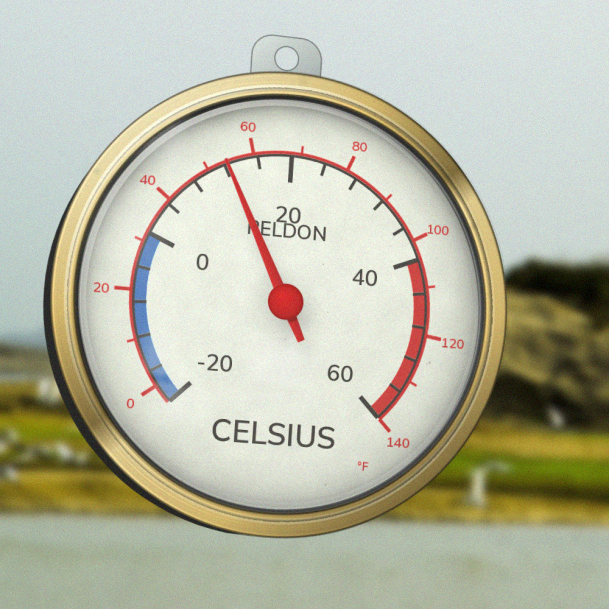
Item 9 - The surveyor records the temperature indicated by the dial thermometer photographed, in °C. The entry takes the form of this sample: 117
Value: 12
